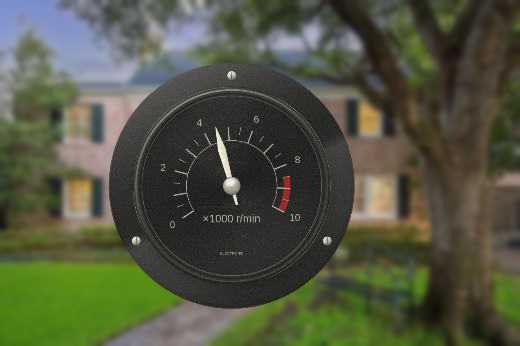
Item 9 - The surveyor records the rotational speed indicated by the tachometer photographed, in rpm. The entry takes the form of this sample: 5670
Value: 4500
